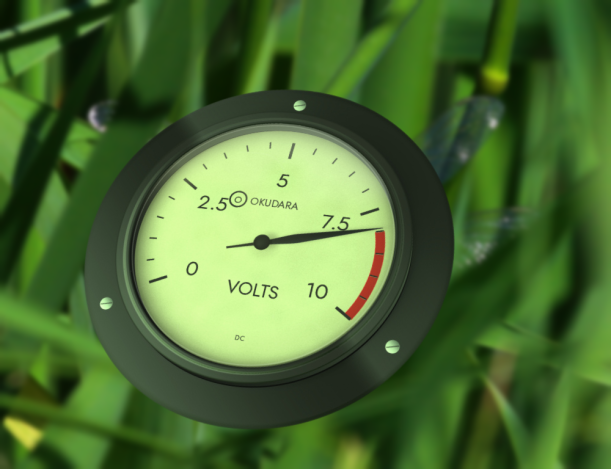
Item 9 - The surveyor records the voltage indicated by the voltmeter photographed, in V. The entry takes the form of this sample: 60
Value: 8
